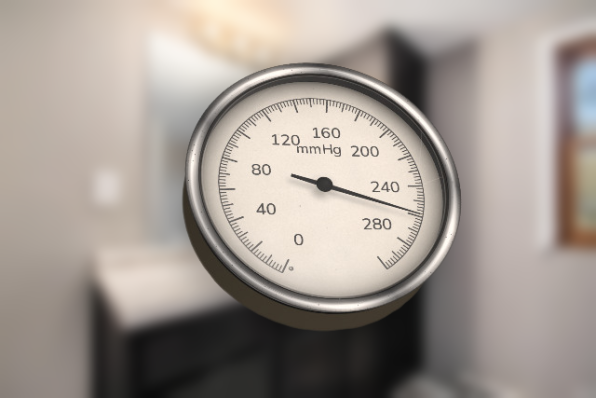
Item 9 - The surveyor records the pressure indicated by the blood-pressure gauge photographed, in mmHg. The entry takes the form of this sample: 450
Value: 260
